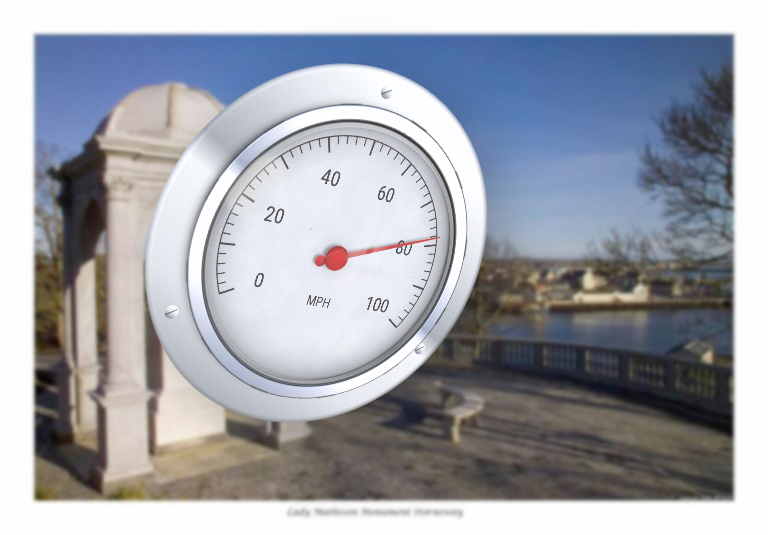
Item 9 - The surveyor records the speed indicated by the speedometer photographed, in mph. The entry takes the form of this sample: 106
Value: 78
